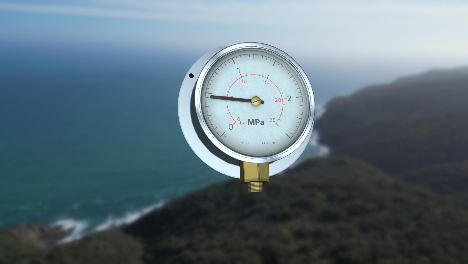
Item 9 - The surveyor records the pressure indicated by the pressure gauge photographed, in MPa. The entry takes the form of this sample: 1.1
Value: 0.45
